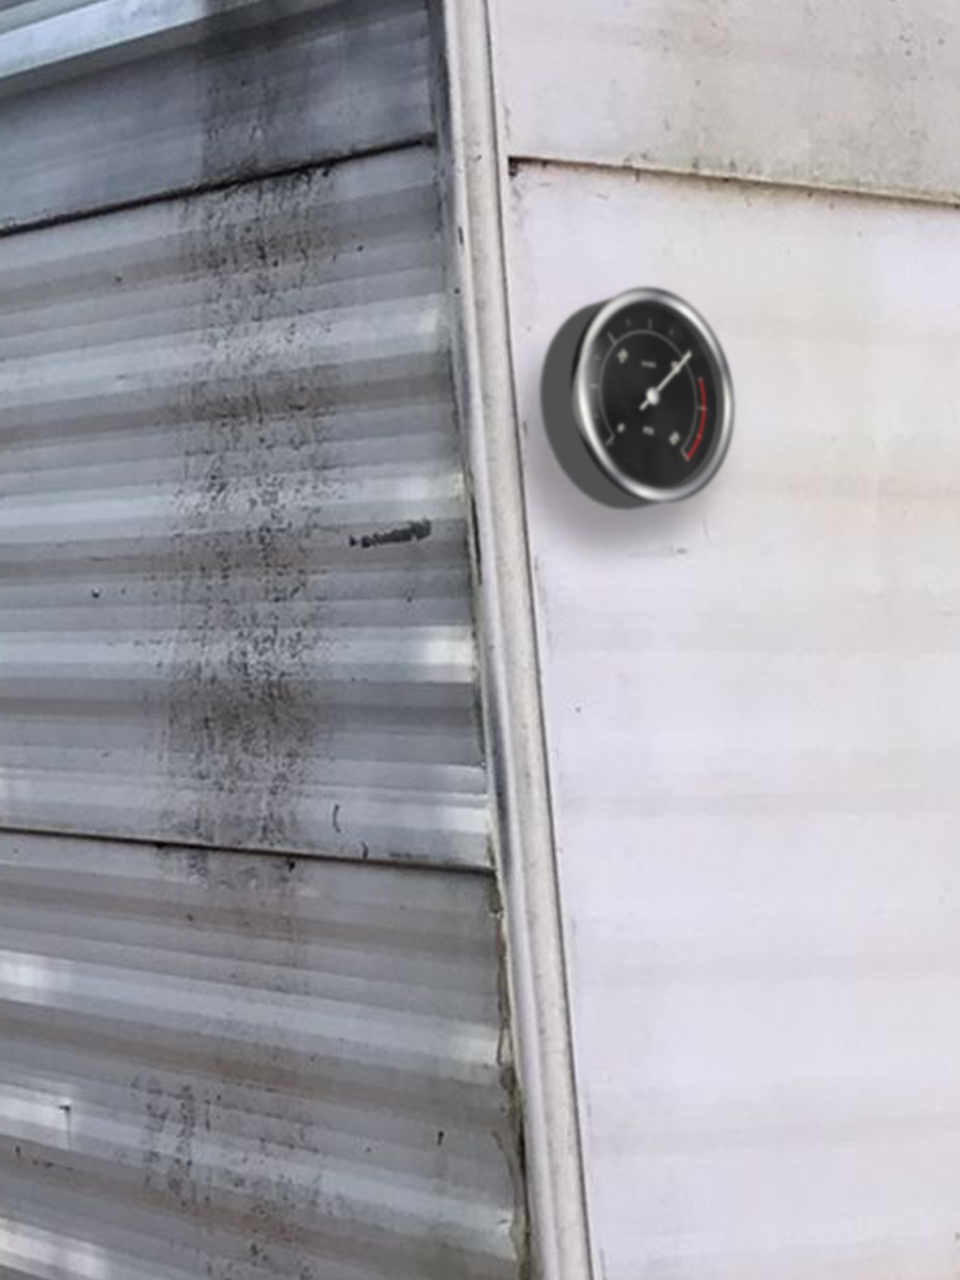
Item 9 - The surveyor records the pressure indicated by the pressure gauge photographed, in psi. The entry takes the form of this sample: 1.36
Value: 40
